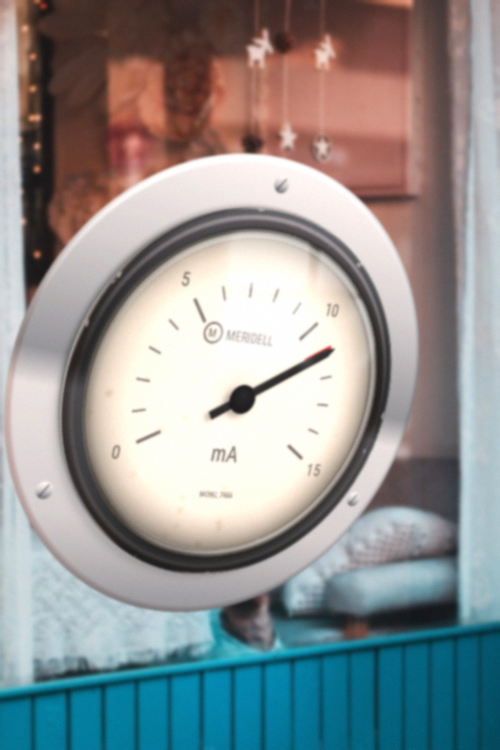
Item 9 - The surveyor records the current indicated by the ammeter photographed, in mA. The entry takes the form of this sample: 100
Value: 11
